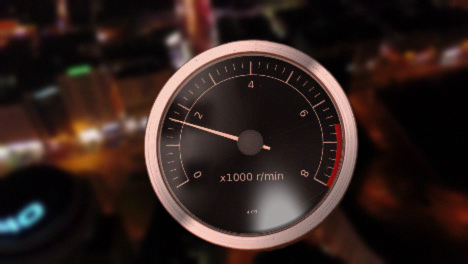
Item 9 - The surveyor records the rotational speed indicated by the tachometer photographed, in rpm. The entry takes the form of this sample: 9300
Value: 1600
